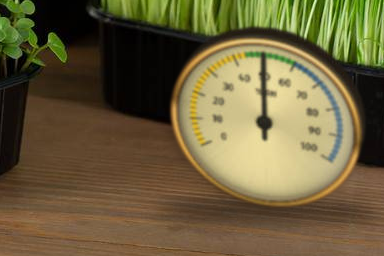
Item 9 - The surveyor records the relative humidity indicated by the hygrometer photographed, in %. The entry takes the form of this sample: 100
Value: 50
